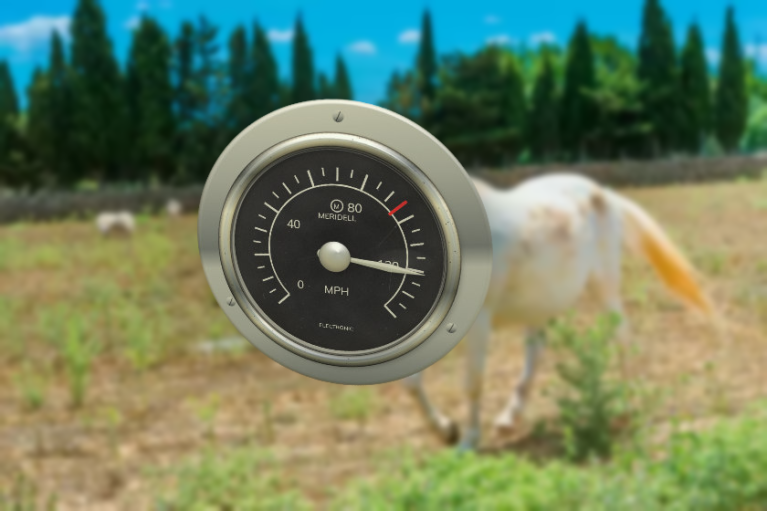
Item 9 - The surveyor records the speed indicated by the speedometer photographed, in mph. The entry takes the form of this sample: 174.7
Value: 120
